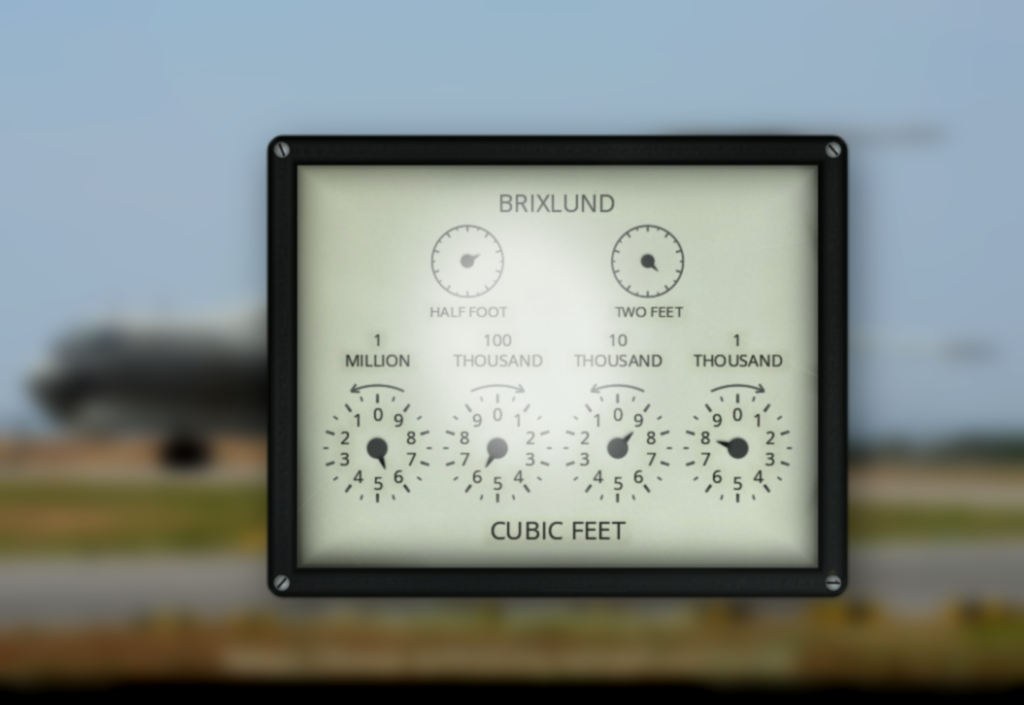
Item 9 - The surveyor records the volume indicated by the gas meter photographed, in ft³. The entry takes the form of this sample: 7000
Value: 558800
